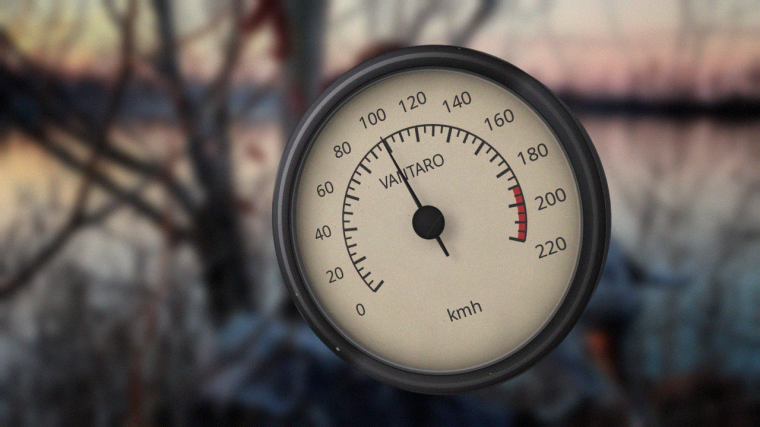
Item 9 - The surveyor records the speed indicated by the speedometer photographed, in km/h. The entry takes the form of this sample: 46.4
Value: 100
